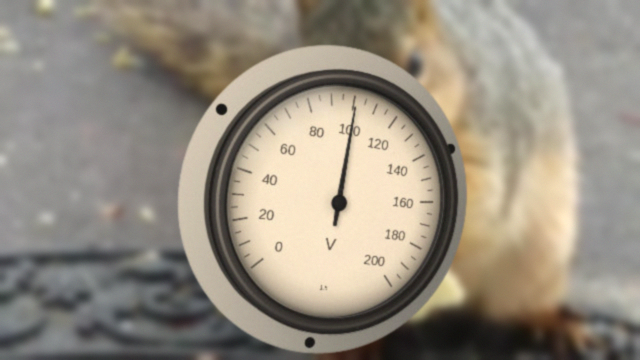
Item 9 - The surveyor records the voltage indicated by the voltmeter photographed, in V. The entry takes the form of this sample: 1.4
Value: 100
